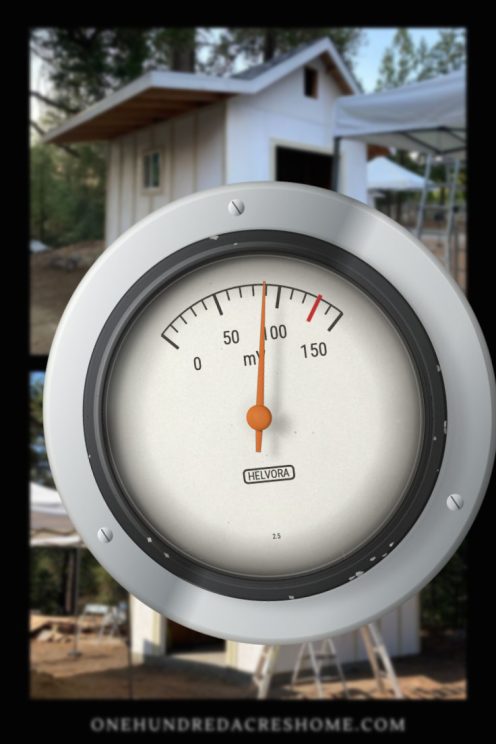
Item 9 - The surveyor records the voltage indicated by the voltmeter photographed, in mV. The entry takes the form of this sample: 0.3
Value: 90
